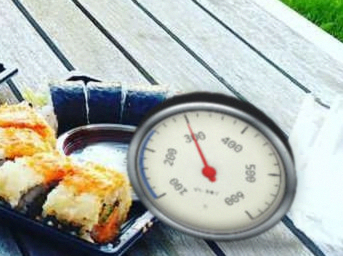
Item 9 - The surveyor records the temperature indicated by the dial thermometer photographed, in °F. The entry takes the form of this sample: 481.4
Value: 300
